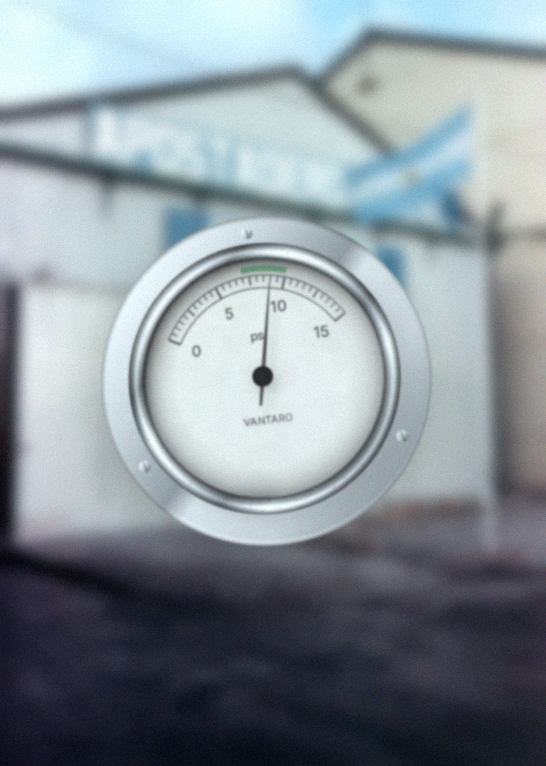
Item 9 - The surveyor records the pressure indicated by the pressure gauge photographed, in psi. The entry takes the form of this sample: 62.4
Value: 9
